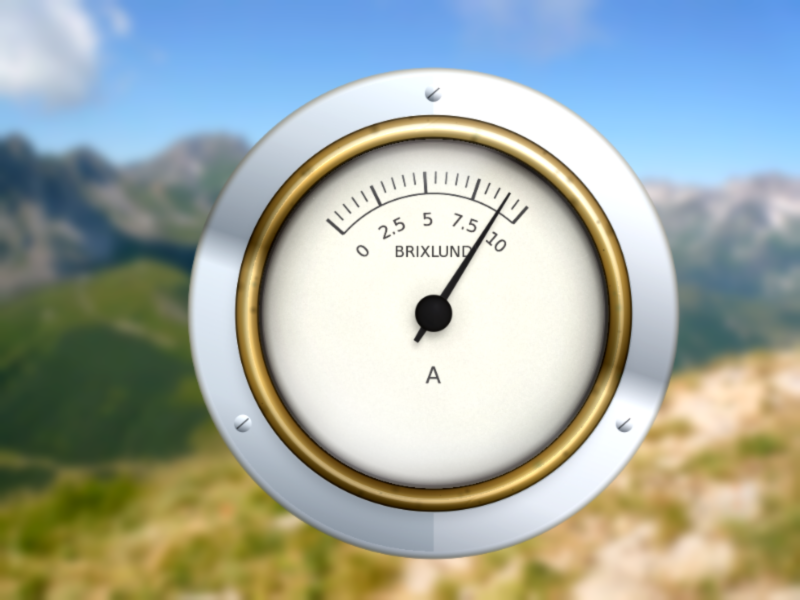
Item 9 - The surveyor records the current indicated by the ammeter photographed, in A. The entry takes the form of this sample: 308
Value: 9
